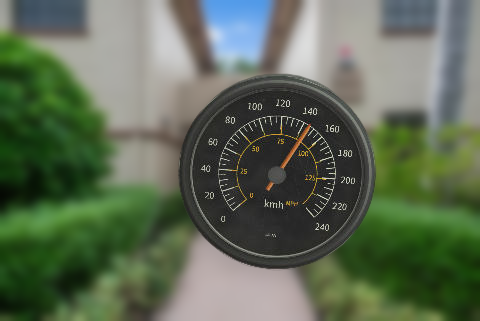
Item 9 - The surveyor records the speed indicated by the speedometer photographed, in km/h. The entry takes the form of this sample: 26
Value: 145
